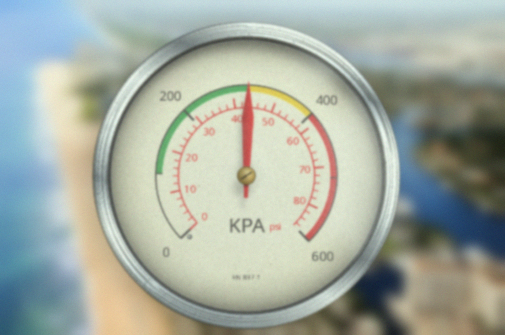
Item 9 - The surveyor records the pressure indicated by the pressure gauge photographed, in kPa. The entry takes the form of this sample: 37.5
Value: 300
